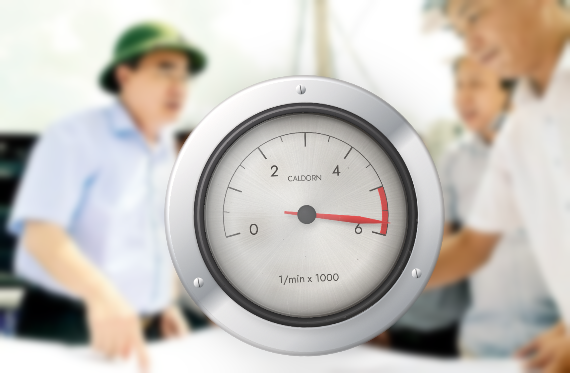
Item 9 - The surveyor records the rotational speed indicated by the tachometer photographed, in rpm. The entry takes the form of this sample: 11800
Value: 5750
